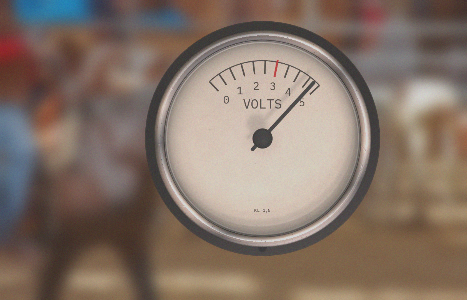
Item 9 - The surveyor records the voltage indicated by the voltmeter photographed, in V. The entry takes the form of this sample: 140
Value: 4.75
